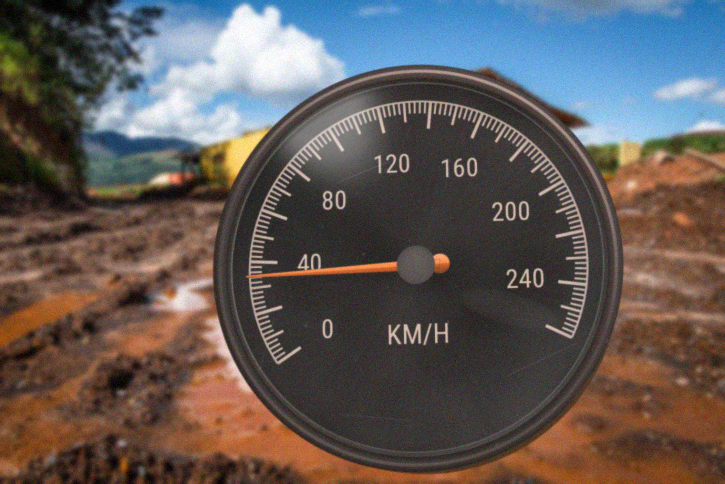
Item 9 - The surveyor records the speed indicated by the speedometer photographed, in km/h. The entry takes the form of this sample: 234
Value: 34
